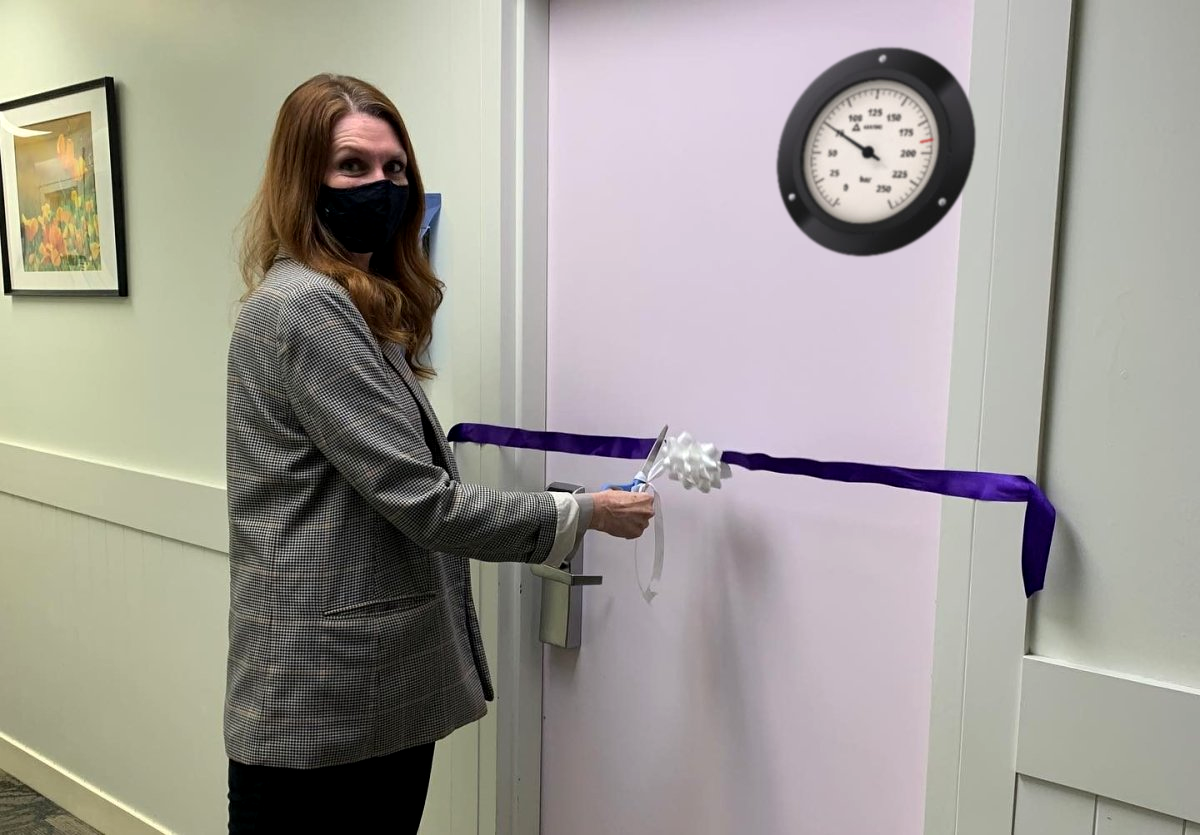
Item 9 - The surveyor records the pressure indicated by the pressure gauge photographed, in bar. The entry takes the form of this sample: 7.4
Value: 75
